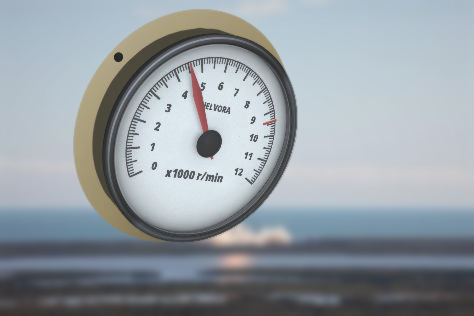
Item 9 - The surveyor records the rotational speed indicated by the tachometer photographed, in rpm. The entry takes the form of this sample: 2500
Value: 4500
